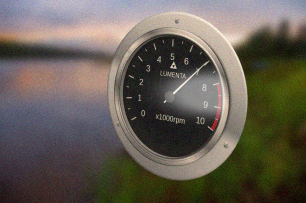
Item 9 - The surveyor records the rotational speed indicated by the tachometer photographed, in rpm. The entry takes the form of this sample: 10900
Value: 7000
